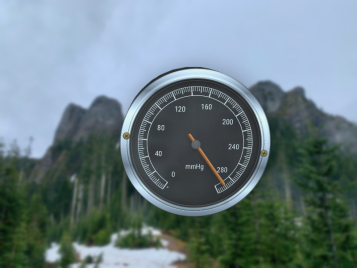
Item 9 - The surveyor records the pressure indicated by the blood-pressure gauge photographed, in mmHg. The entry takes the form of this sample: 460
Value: 290
